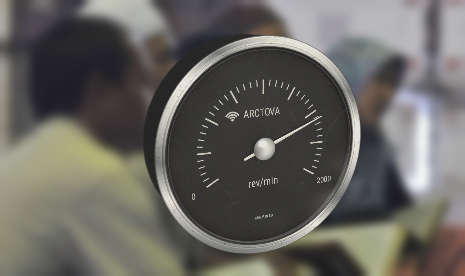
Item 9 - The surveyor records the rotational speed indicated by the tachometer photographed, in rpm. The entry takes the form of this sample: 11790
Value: 1550
